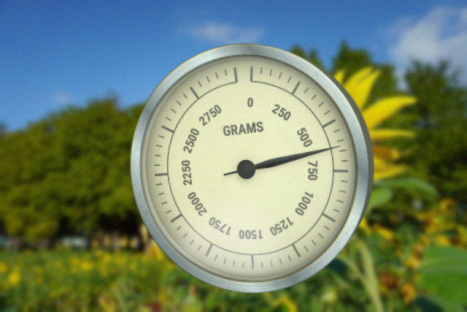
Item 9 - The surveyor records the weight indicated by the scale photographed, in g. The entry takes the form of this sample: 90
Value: 625
